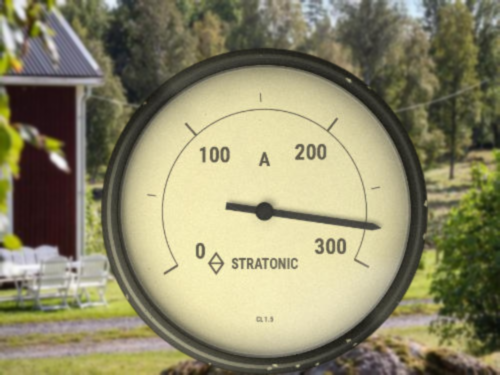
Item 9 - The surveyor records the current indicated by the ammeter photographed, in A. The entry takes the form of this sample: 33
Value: 275
